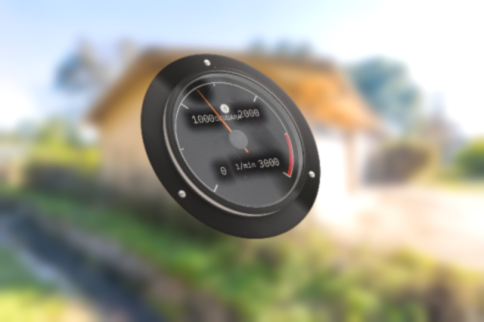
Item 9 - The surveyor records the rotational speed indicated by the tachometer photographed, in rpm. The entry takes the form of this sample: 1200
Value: 1250
